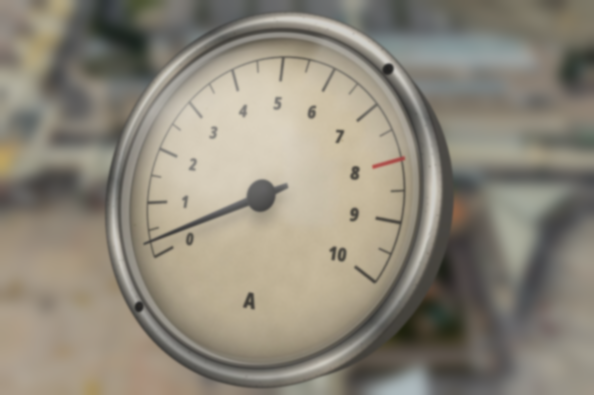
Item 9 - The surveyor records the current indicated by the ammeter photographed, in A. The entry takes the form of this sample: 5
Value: 0.25
